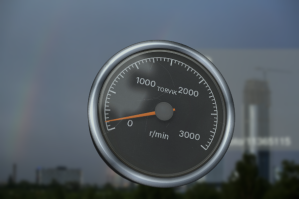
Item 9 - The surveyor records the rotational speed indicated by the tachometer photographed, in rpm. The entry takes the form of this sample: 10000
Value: 100
